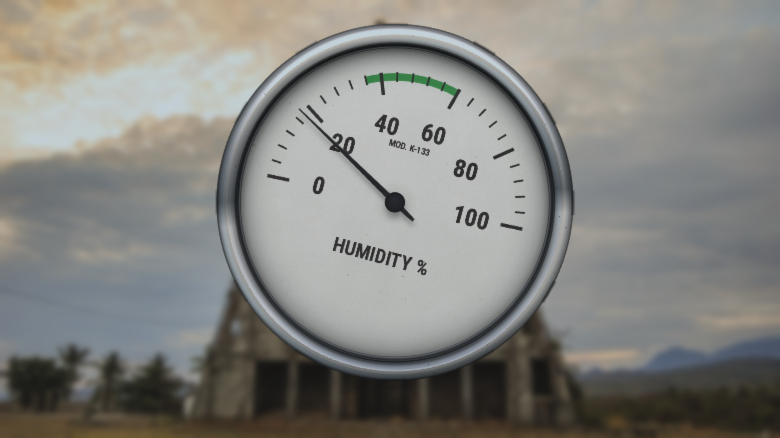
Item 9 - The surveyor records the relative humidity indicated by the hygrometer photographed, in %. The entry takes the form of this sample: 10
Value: 18
